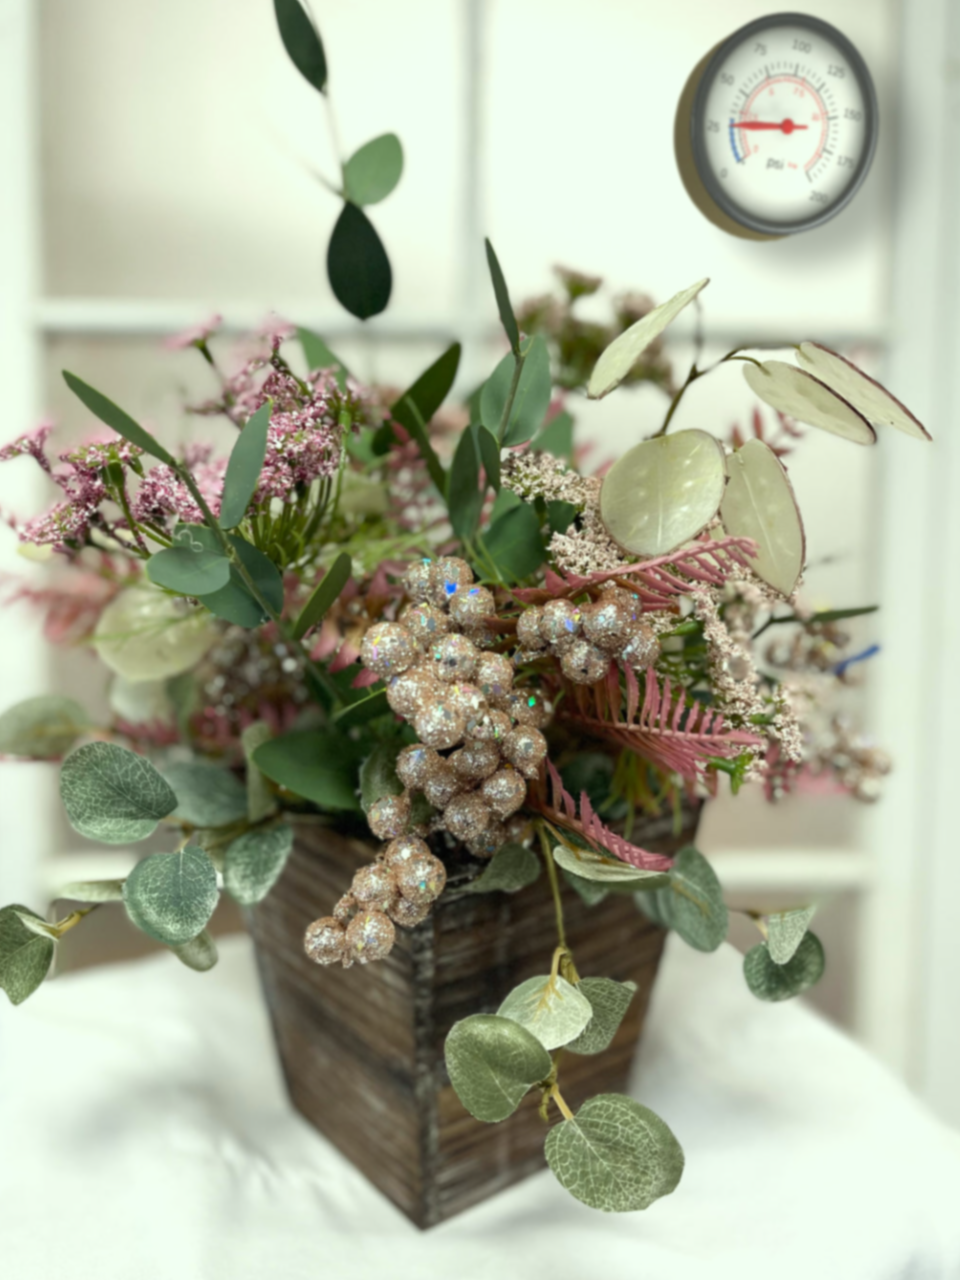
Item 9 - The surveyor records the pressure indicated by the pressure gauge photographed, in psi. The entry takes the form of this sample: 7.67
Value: 25
